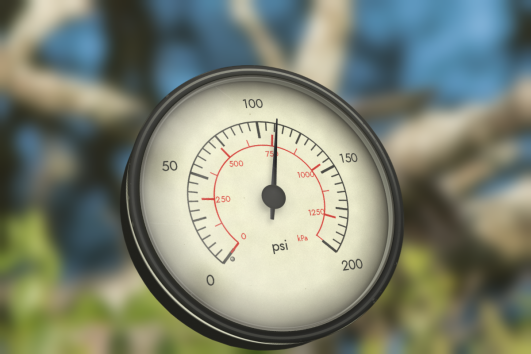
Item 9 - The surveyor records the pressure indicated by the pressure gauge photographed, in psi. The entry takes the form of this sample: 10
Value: 110
